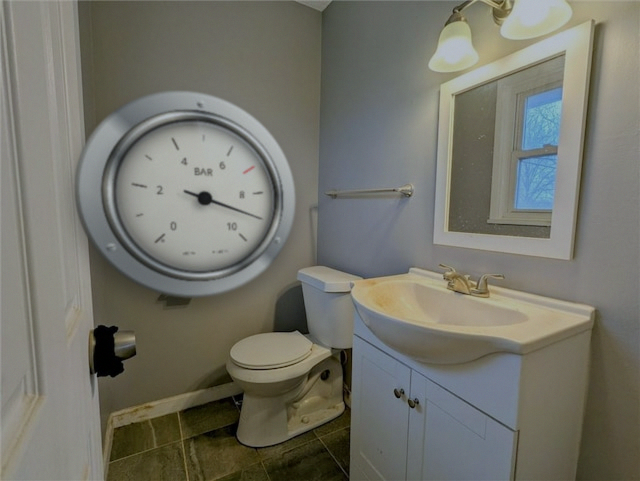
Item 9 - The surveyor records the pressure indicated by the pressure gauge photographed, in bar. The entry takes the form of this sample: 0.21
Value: 9
